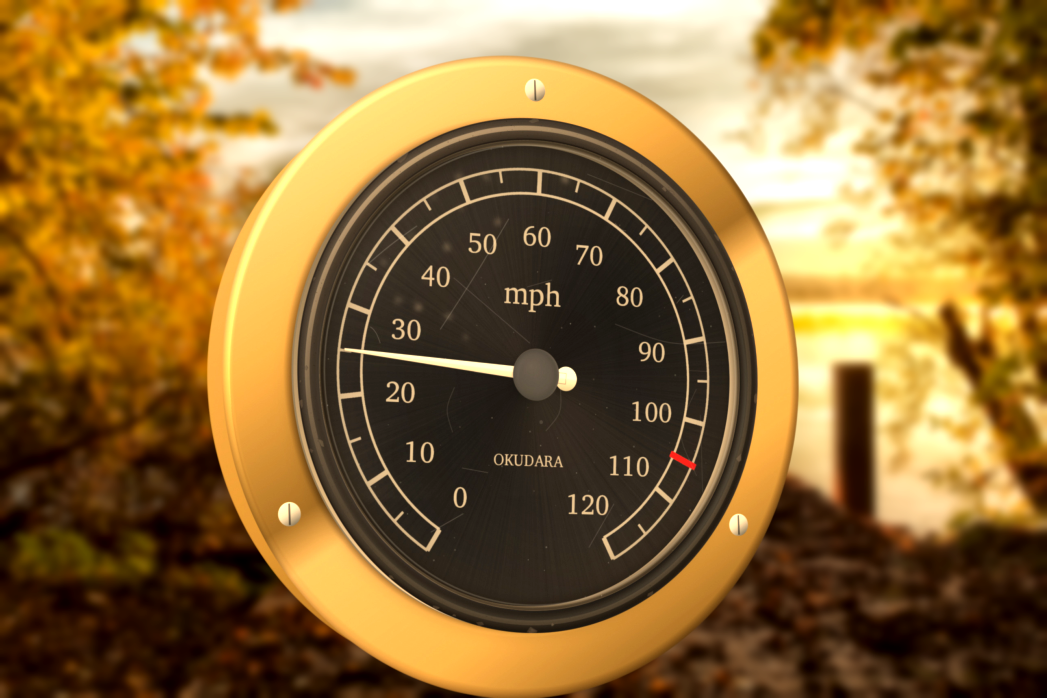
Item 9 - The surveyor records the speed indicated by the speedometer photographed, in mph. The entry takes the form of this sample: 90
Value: 25
